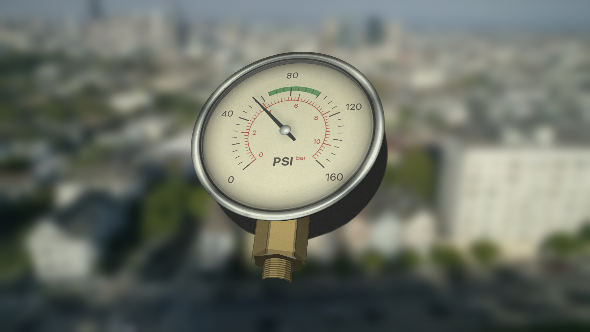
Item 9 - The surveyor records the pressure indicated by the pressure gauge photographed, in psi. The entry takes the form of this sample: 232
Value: 55
